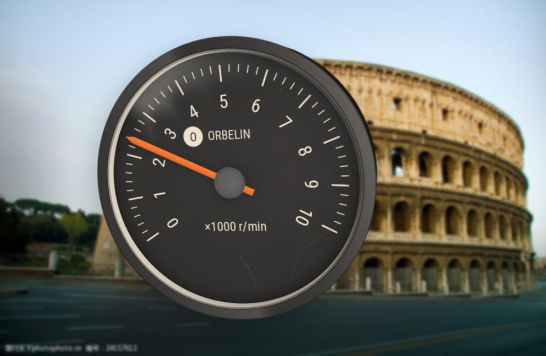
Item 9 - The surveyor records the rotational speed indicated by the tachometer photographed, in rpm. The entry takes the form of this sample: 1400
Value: 2400
